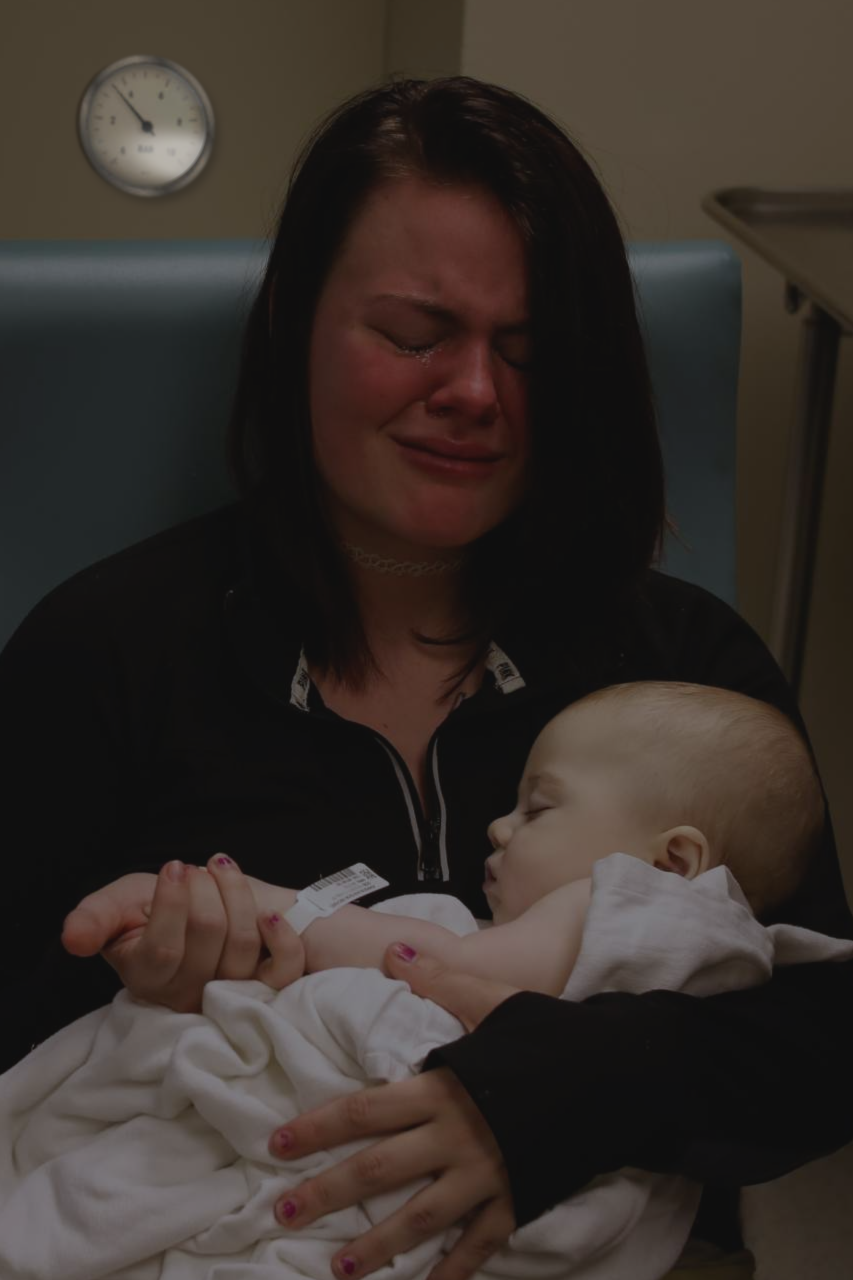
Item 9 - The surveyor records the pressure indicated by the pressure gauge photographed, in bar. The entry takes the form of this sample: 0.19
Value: 3.5
